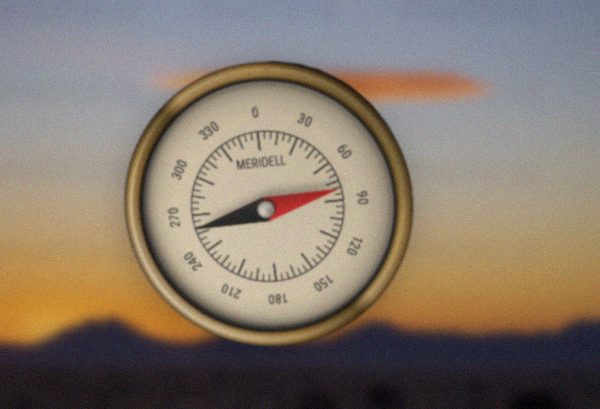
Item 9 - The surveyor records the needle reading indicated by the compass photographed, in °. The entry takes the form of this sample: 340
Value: 80
